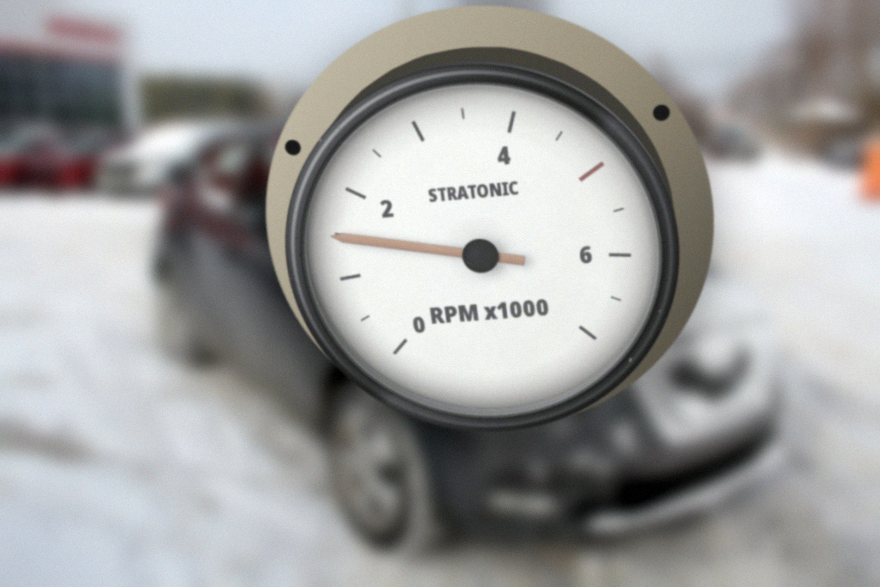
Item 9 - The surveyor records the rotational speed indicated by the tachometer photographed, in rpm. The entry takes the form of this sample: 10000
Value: 1500
